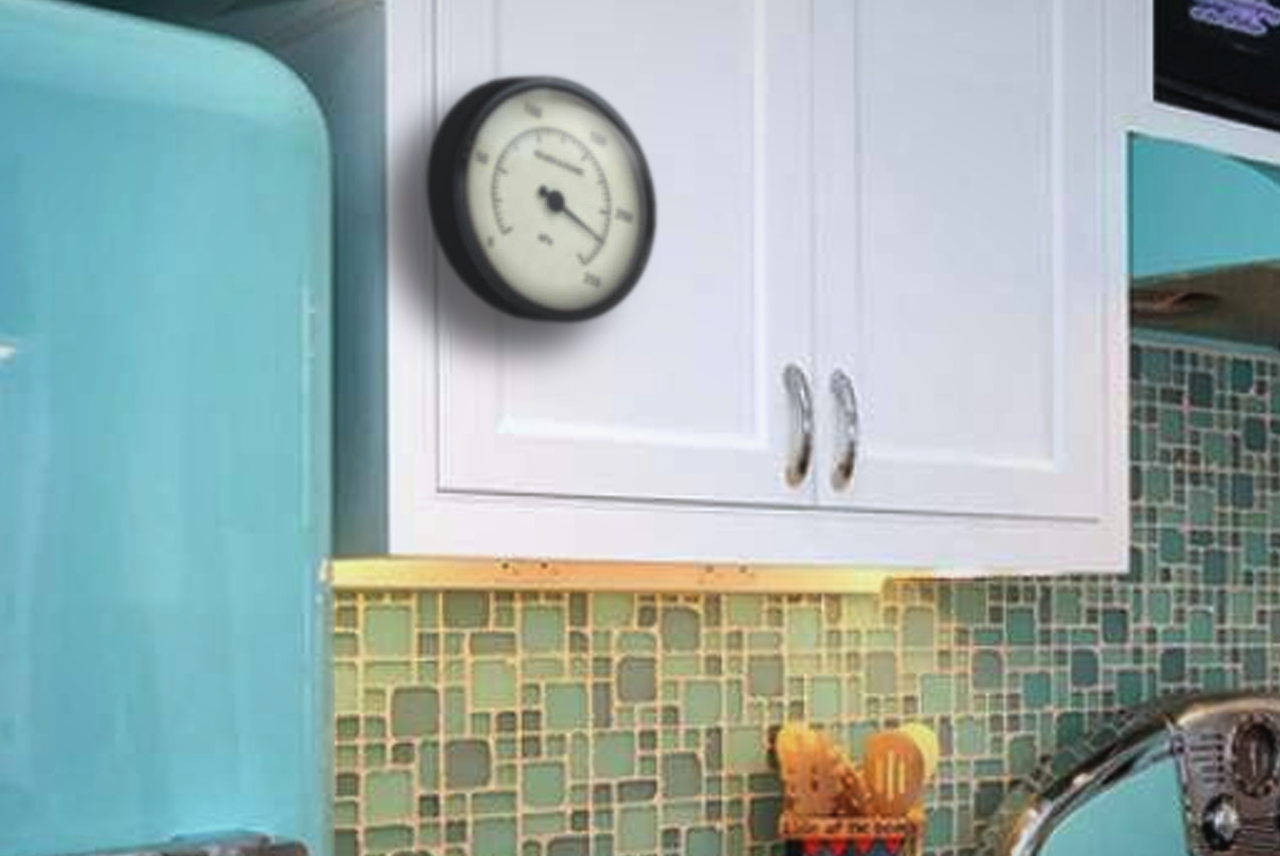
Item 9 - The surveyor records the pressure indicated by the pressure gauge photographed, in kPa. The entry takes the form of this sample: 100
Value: 225
